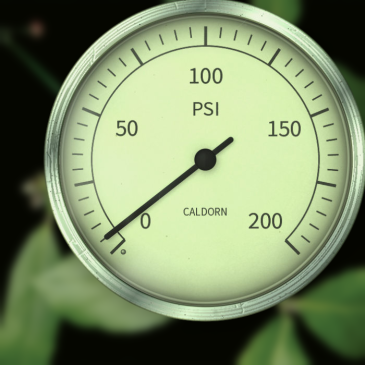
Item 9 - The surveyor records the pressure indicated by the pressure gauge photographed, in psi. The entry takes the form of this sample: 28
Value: 5
